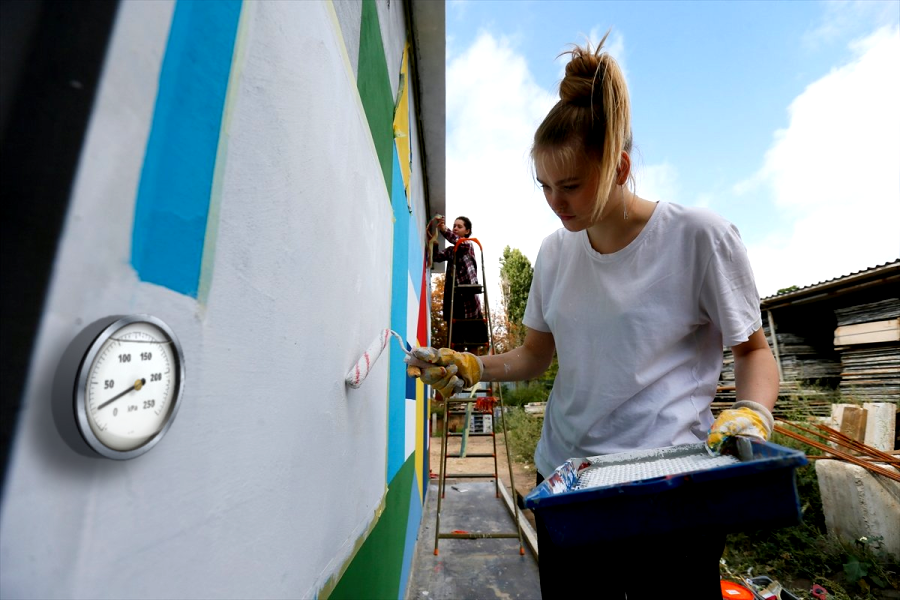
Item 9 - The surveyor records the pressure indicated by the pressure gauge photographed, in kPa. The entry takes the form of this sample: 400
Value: 25
